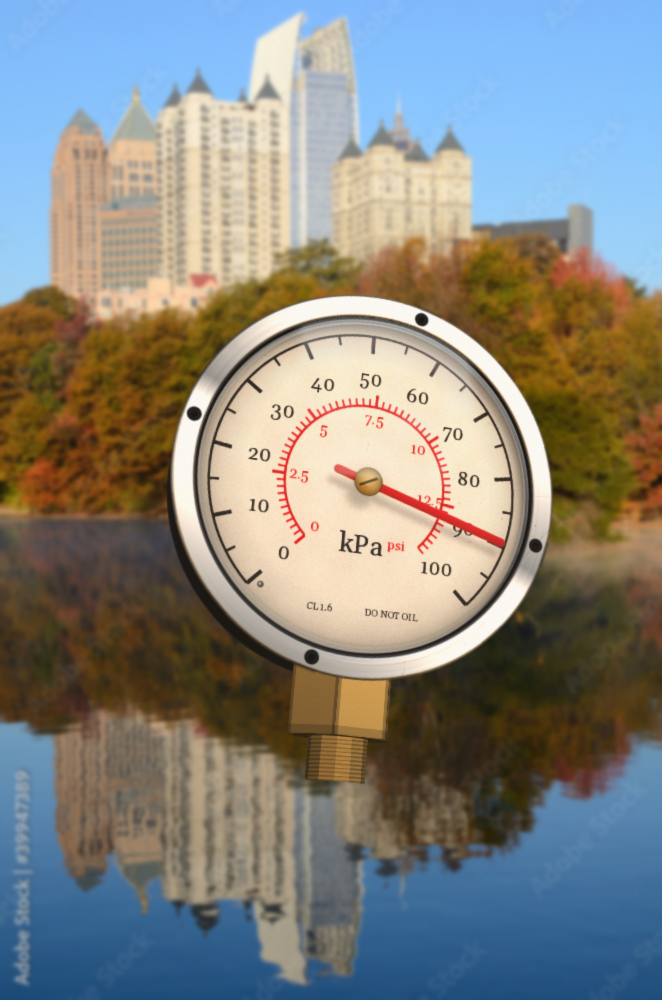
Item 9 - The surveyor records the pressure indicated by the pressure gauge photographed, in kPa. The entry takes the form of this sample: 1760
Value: 90
